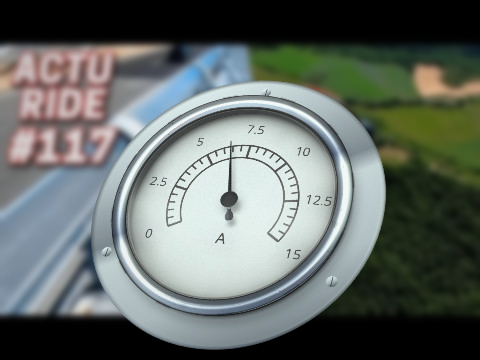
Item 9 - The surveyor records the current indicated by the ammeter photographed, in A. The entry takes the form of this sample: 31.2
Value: 6.5
